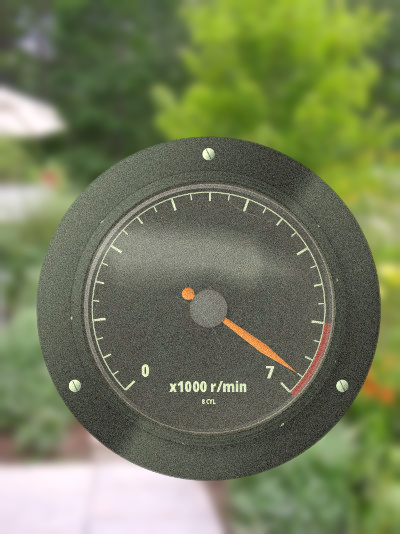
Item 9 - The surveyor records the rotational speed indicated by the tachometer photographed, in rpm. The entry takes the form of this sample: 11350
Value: 6750
